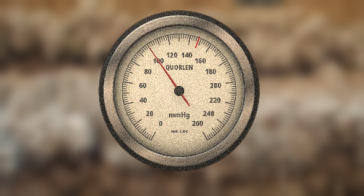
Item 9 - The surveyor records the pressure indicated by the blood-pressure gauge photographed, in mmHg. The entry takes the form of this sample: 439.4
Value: 100
